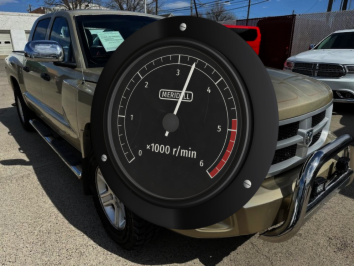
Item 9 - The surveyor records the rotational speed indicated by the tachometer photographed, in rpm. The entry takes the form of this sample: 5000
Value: 3400
